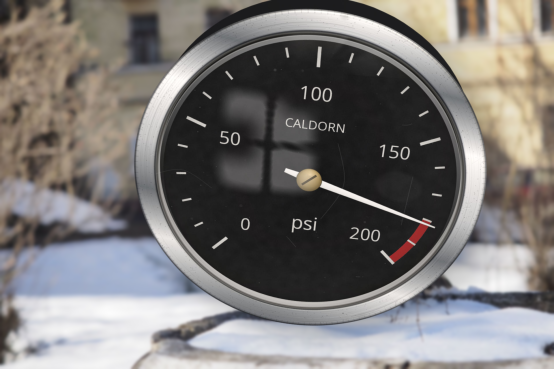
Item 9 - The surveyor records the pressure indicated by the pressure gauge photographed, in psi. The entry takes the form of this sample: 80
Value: 180
